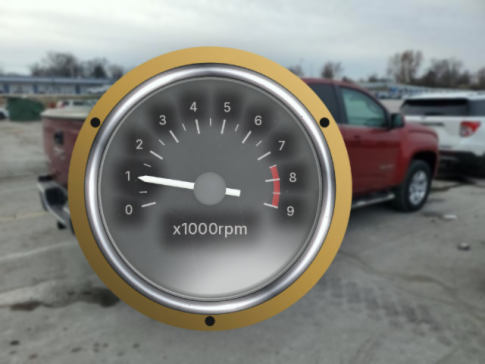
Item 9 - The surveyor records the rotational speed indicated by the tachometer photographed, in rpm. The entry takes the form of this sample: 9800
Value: 1000
